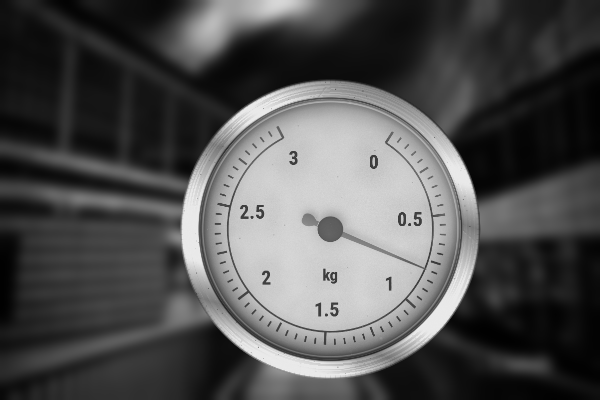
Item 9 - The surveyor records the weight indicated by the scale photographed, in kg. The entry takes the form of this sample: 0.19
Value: 0.8
